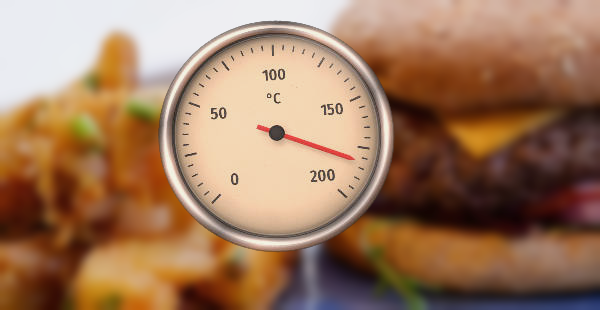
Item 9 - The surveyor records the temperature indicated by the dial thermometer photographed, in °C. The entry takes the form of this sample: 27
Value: 182.5
